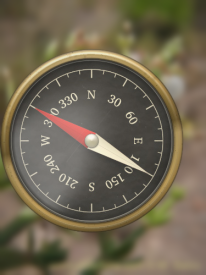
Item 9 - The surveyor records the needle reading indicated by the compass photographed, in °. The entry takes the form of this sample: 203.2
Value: 300
